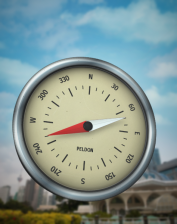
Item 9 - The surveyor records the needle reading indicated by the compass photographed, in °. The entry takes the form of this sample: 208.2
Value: 250
